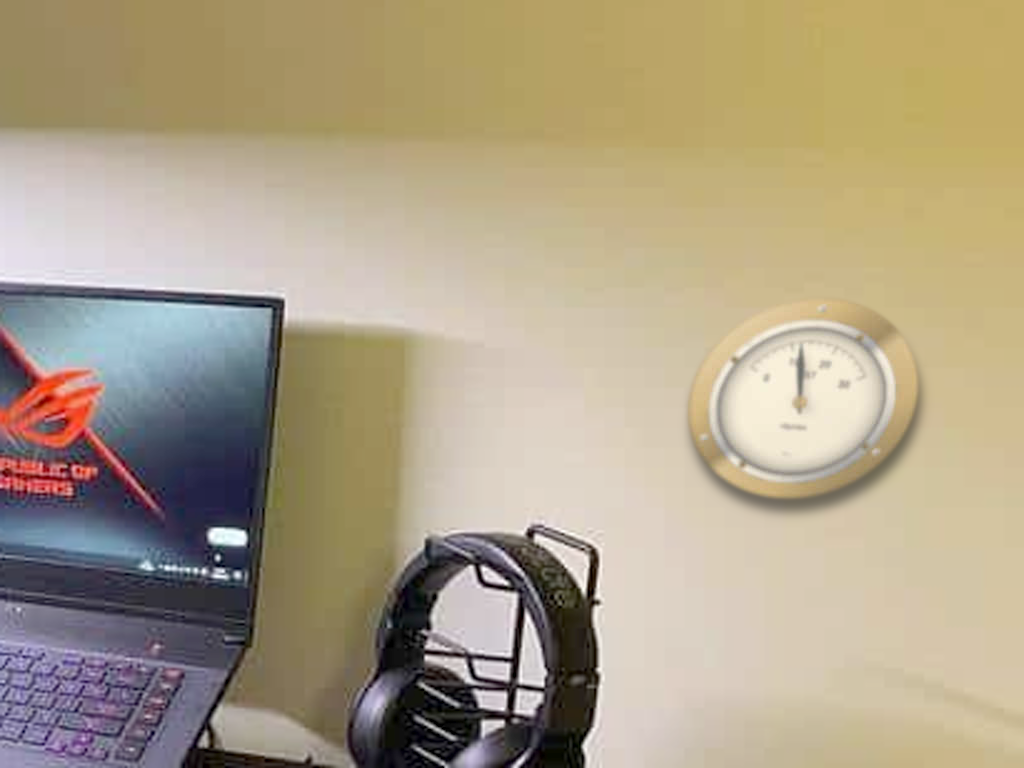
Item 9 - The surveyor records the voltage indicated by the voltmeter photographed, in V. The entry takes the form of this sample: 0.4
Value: 12
